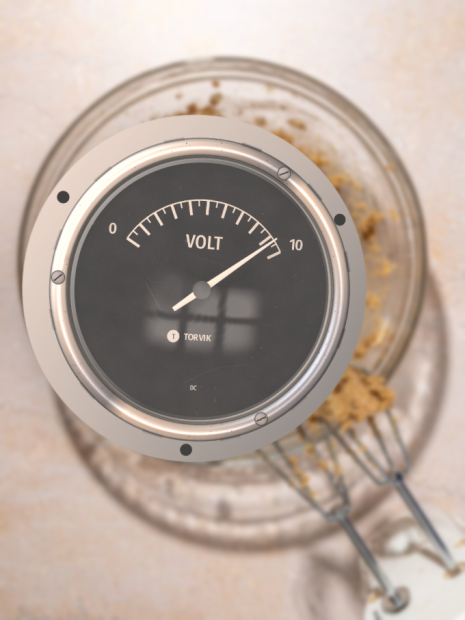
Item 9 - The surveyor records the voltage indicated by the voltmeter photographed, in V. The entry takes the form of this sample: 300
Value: 9.25
